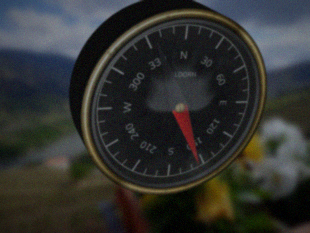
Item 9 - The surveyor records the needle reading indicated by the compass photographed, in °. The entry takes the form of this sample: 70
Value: 155
